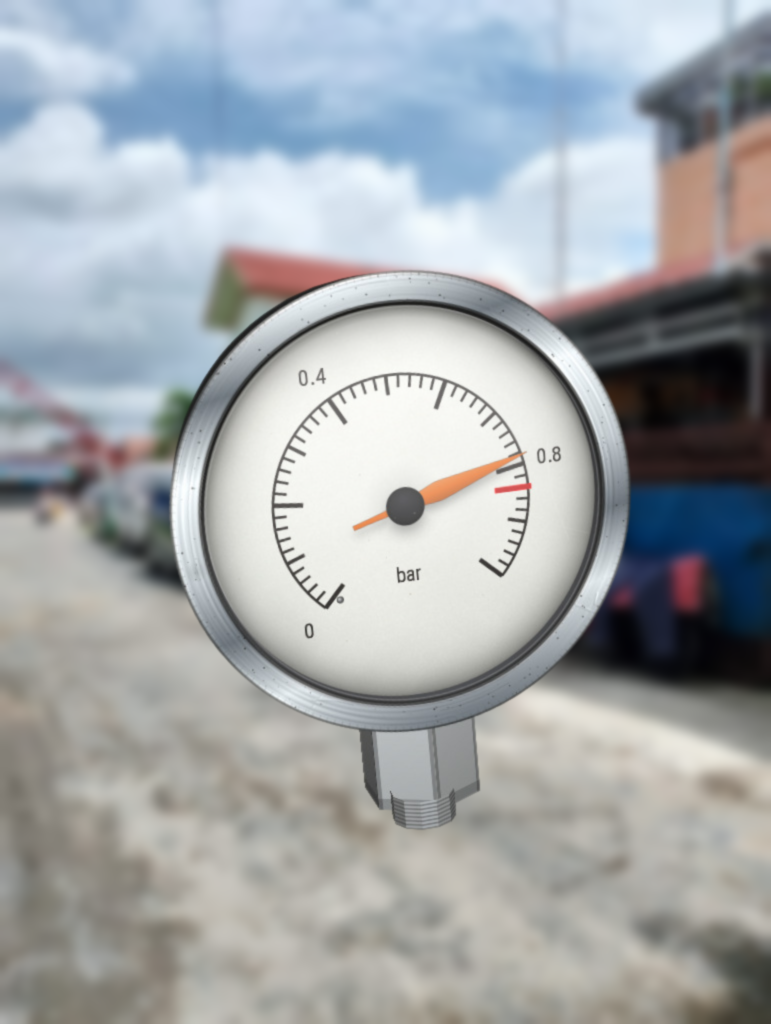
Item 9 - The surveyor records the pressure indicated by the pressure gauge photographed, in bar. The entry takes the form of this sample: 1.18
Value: 0.78
